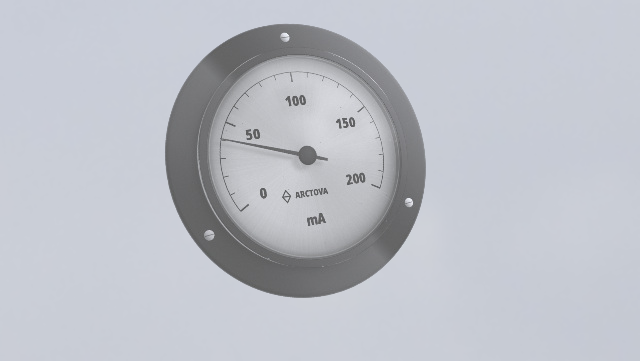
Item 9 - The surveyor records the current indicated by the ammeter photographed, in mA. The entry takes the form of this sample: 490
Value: 40
